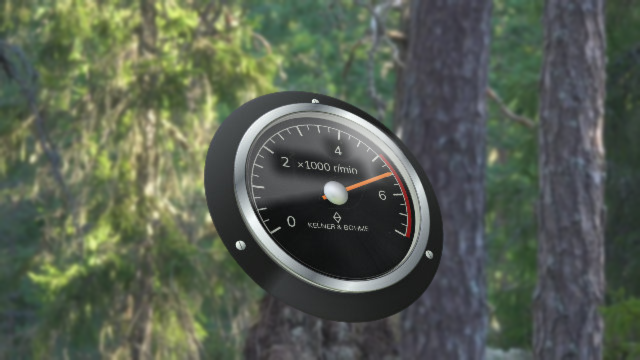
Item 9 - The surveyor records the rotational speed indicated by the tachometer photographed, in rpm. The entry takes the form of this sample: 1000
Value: 5500
